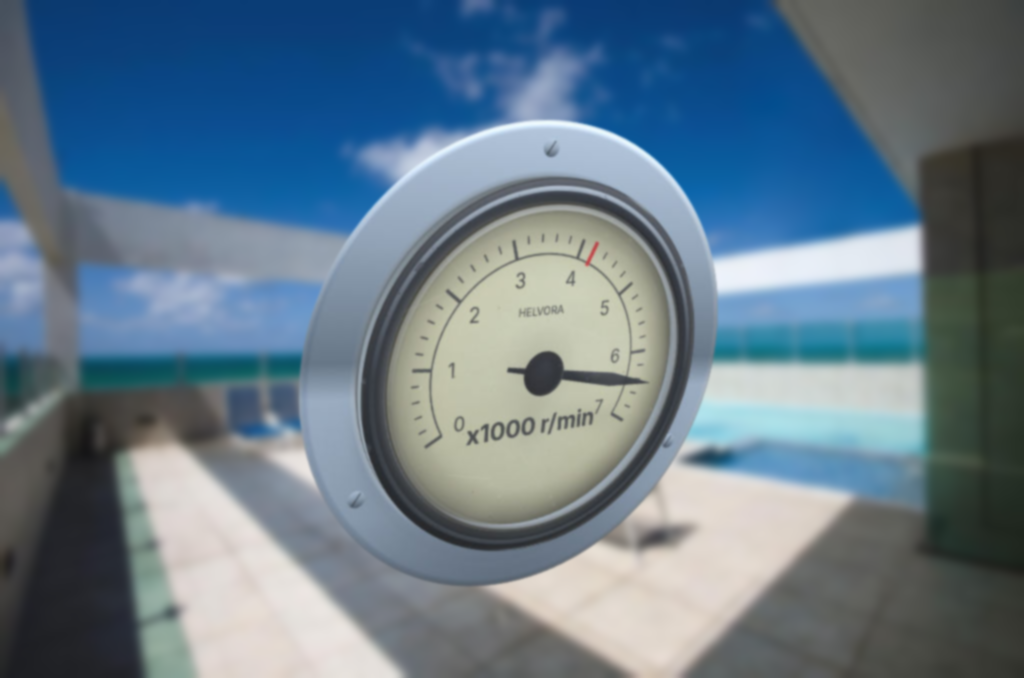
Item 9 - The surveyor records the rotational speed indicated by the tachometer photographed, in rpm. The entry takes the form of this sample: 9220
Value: 6400
